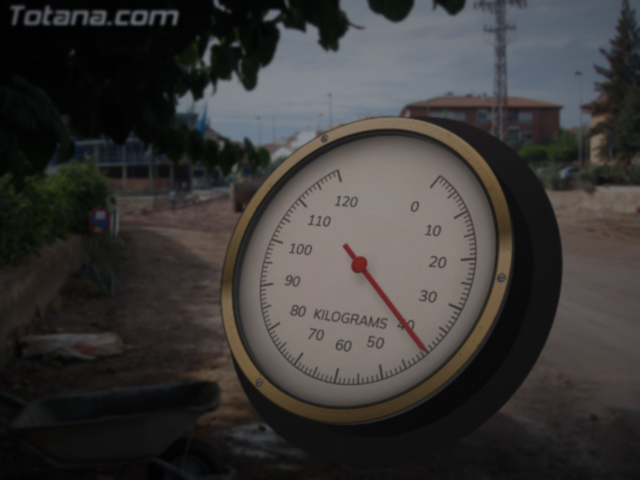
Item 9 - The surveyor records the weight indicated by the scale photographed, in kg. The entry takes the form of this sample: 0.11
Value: 40
